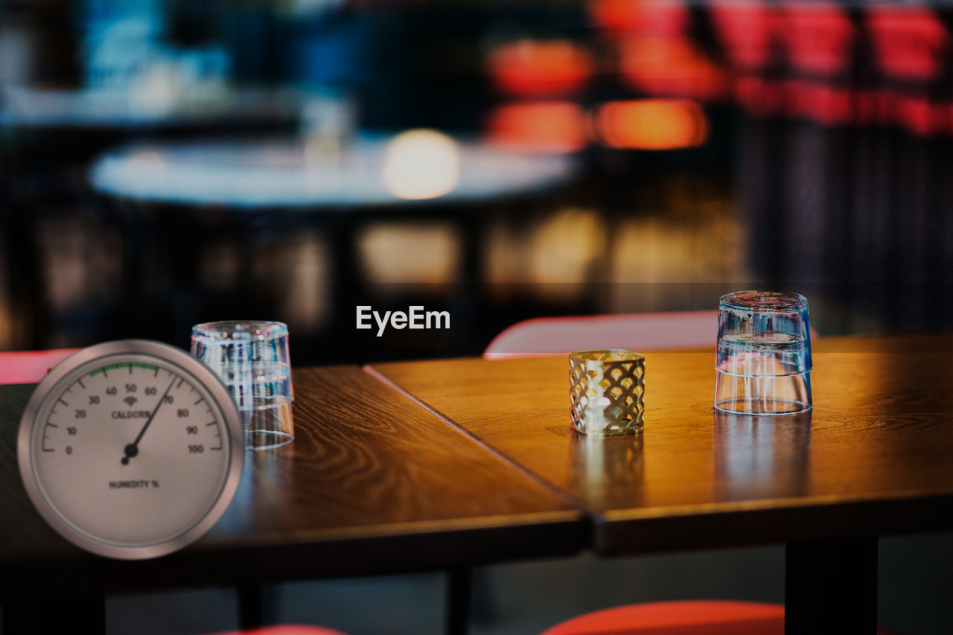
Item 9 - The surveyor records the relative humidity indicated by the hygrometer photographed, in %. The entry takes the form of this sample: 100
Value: 67.5
